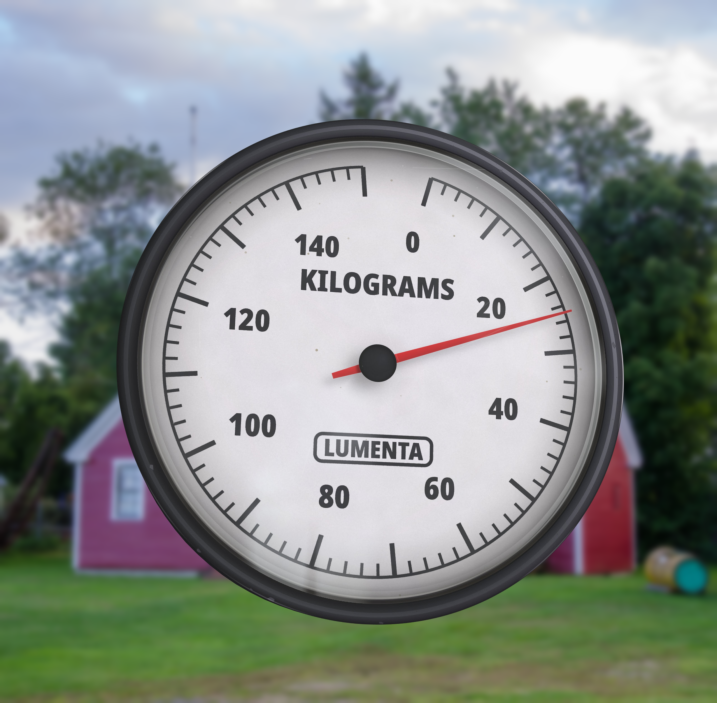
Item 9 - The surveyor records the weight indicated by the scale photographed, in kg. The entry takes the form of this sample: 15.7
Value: 25
